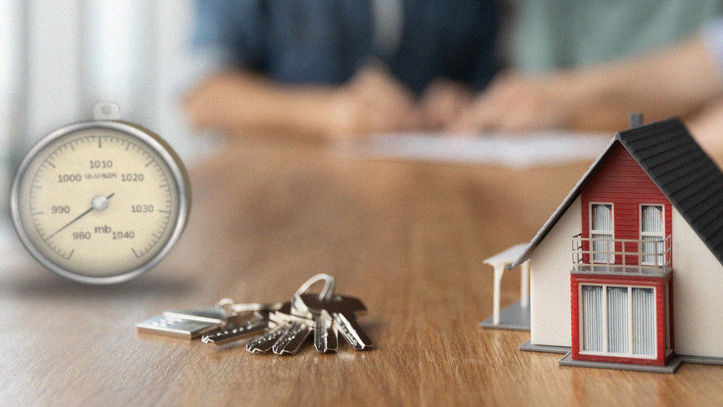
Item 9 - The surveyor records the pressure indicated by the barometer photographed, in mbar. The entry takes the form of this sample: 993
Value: 985
